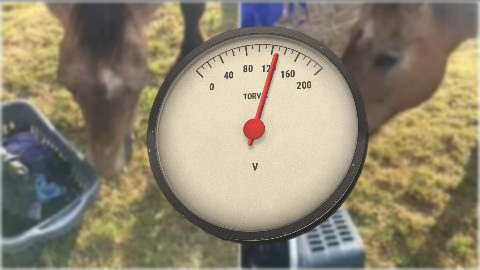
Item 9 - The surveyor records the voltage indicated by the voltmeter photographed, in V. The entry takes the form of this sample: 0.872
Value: 130
